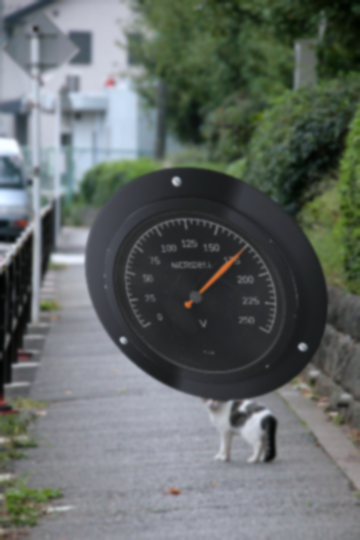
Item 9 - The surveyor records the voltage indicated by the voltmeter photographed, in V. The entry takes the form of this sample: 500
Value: 175
